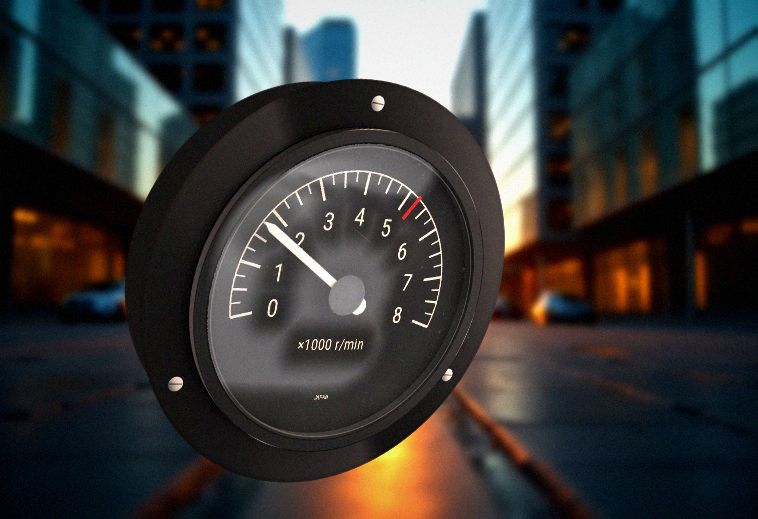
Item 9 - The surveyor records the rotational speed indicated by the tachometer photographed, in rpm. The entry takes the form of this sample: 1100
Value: 1750
